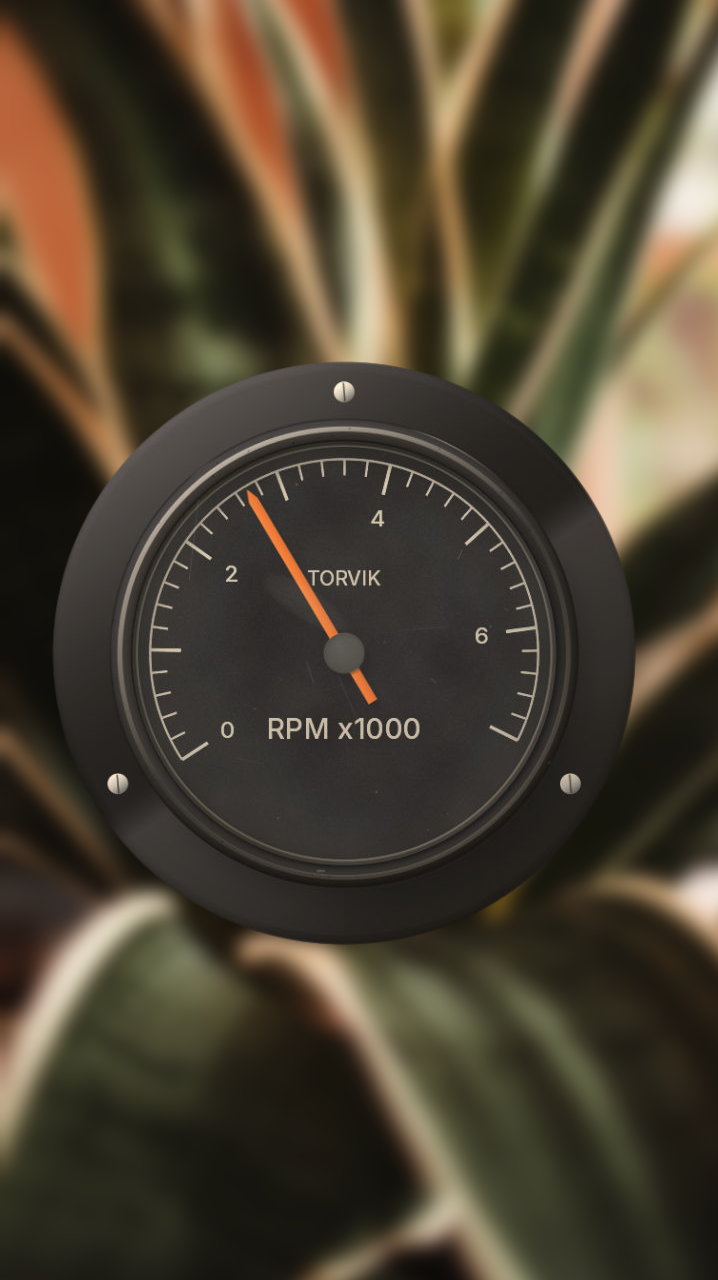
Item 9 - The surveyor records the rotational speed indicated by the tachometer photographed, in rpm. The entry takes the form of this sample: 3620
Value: 2700
